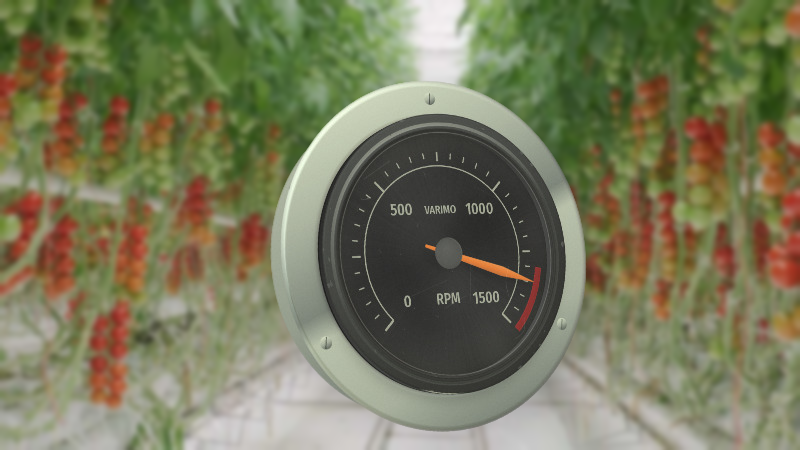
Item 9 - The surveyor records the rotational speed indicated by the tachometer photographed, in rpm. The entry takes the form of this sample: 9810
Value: 1350
